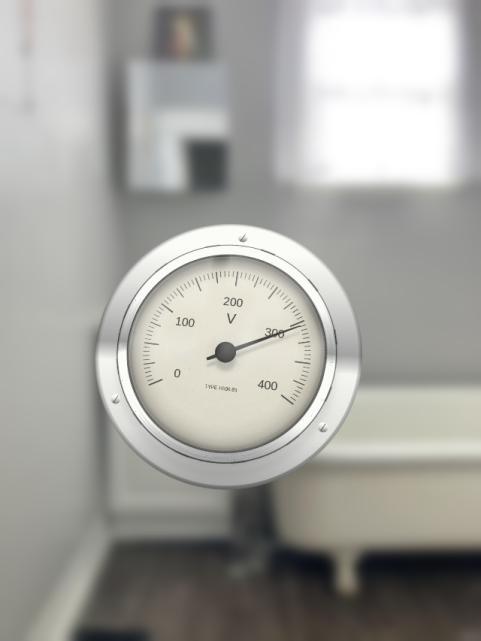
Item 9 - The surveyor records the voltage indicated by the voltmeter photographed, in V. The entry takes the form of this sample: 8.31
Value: 305
